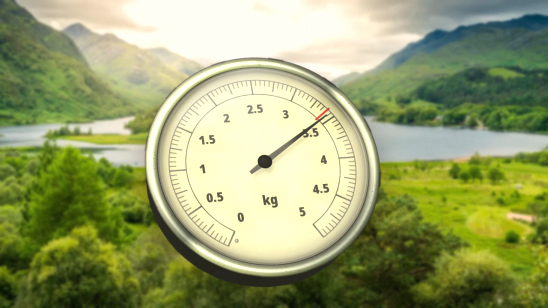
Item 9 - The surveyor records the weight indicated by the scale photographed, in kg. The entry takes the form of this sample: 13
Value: 3.45
